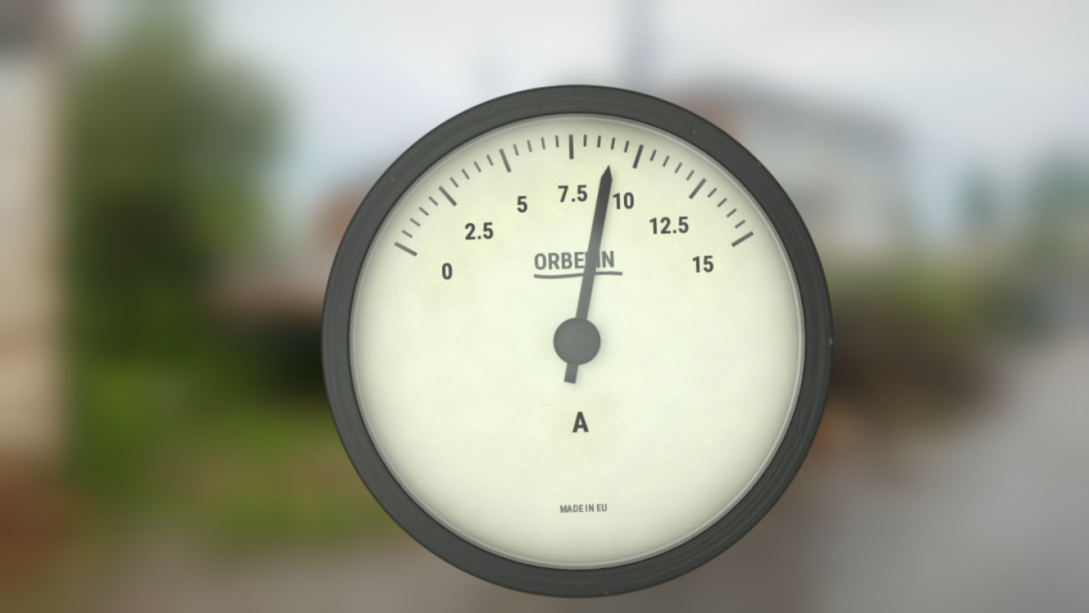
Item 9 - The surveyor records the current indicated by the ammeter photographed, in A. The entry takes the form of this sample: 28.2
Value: 9
